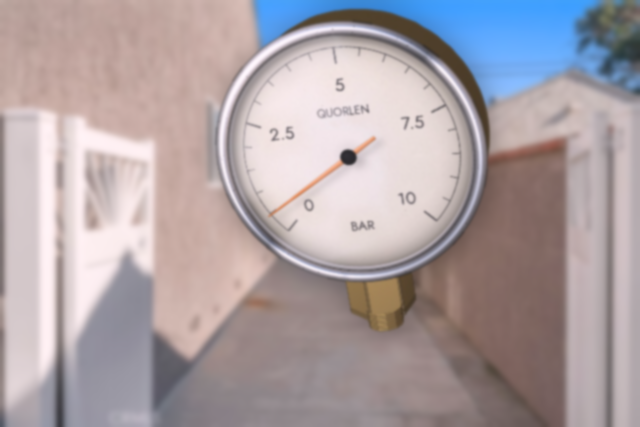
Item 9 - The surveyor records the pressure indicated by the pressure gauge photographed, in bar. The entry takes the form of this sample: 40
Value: 0.5
